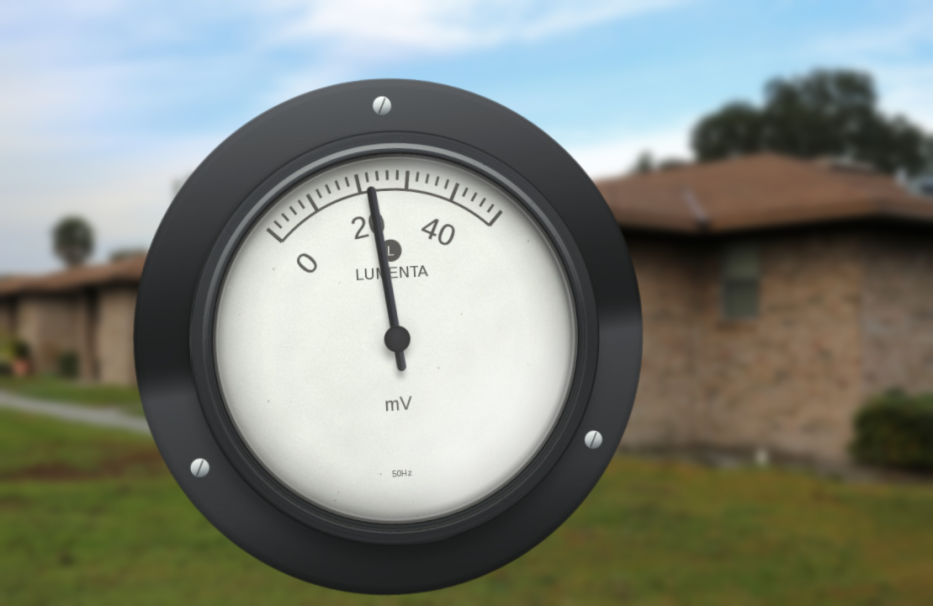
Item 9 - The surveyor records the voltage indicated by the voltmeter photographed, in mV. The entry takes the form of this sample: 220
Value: 22
